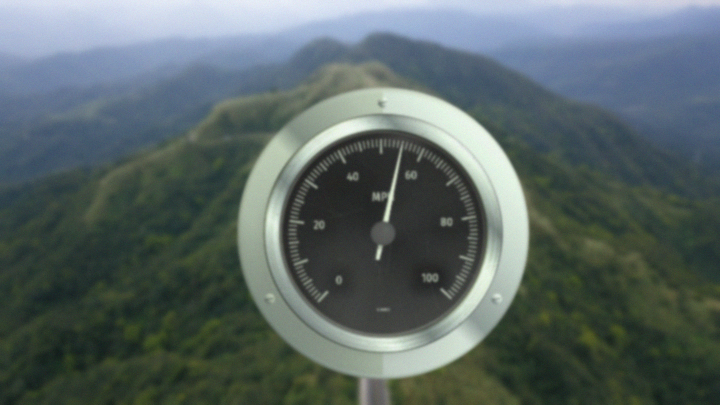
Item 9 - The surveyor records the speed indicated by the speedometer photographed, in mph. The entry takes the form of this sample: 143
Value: 55
